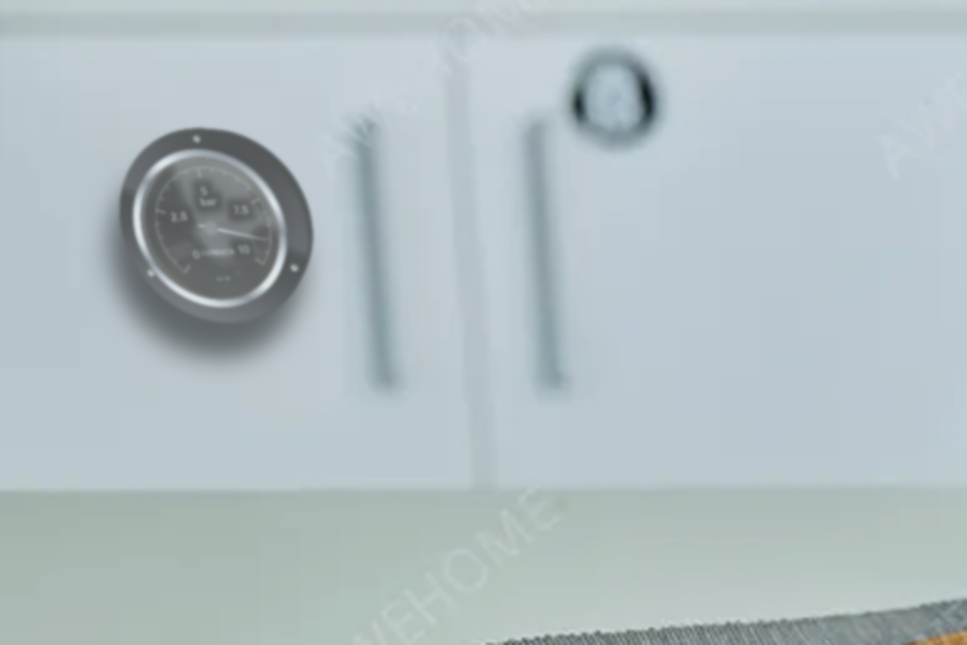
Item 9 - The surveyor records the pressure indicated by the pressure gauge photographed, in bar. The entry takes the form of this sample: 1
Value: 9
